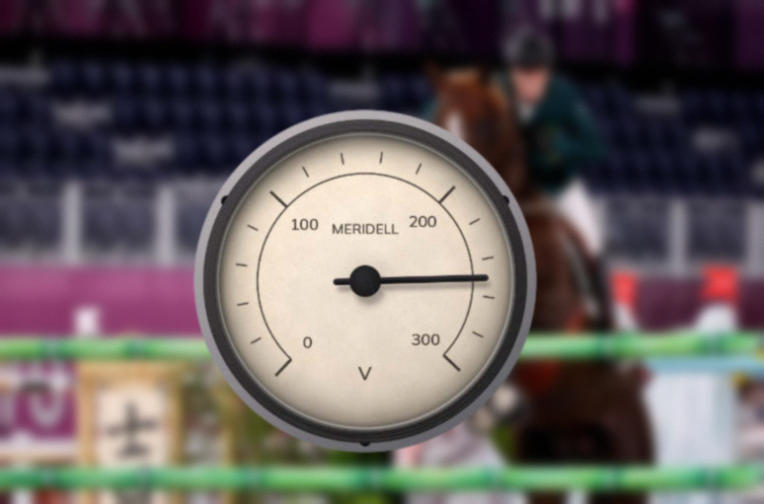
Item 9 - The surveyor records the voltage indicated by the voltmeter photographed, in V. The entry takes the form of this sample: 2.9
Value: 250
